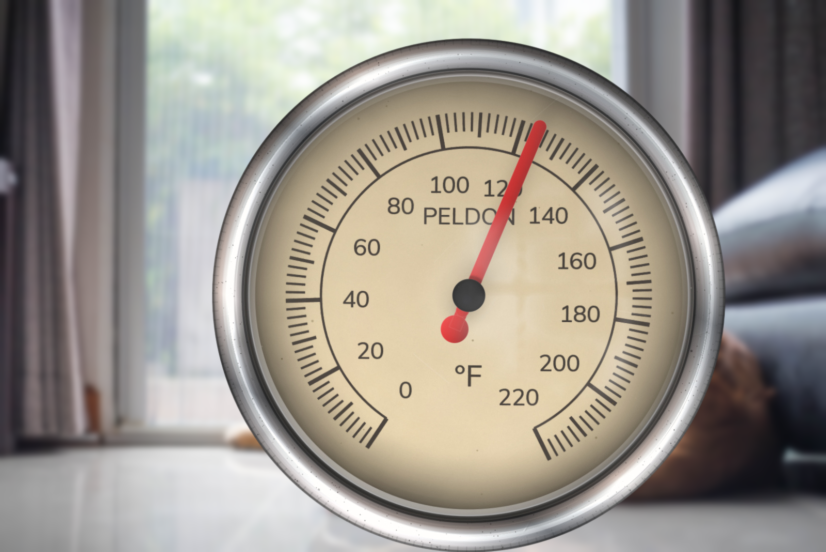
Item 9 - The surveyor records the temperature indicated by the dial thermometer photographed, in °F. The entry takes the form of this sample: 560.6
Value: 124
